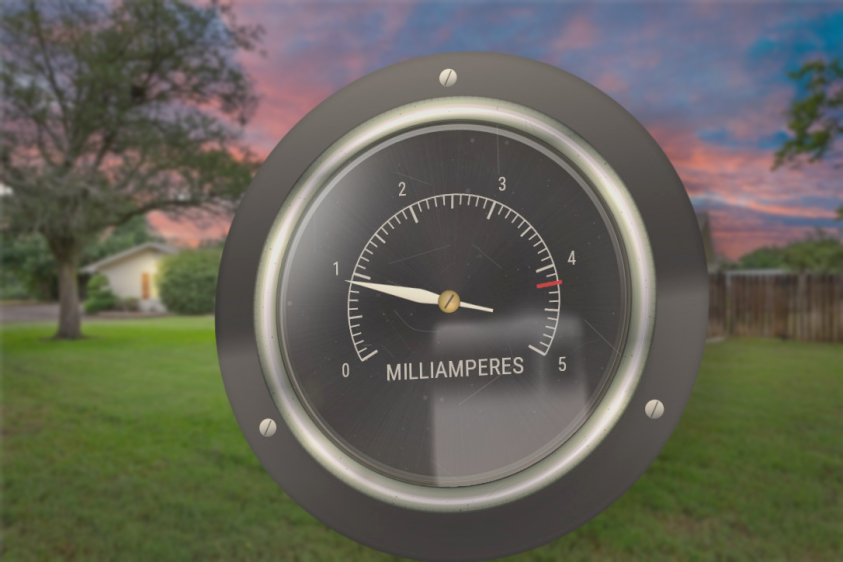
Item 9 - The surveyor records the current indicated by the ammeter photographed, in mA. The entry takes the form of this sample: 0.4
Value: 0.9
